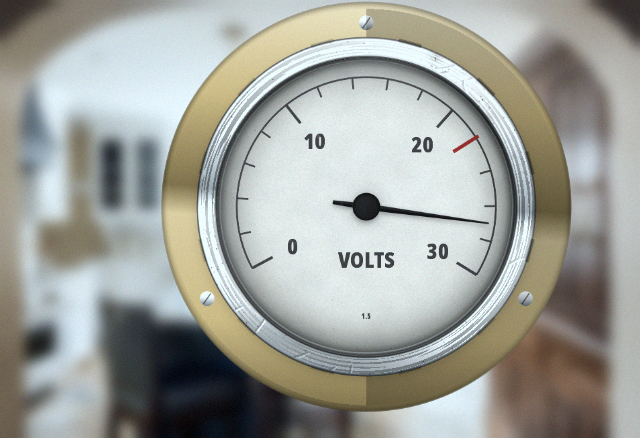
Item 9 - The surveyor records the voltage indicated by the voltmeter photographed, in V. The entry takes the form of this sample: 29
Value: 27
